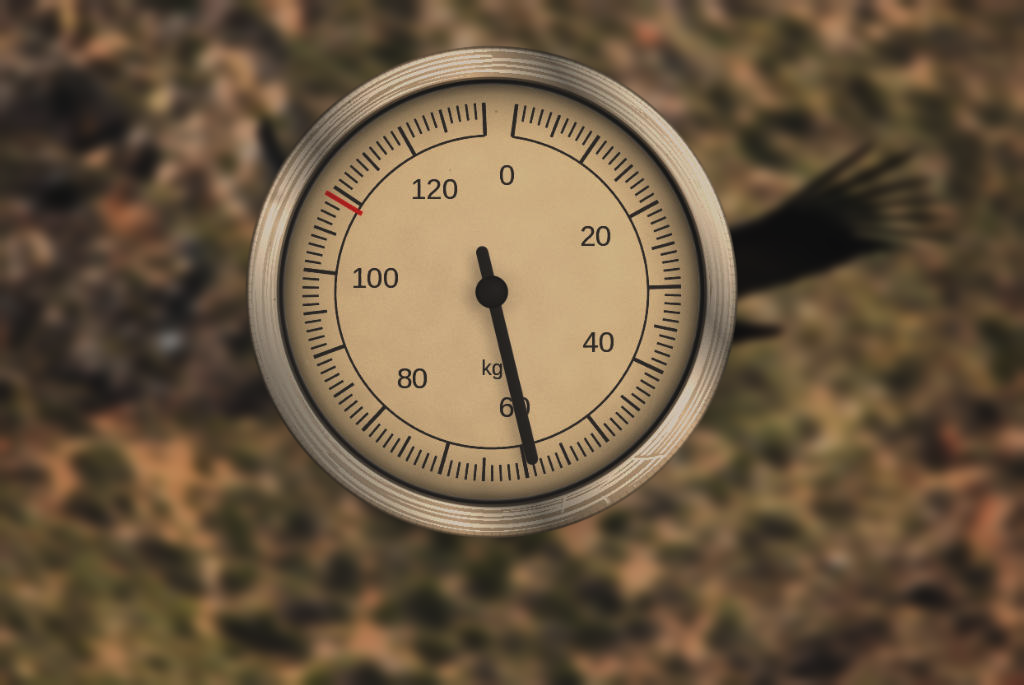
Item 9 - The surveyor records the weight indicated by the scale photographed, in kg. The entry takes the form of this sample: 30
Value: 59
